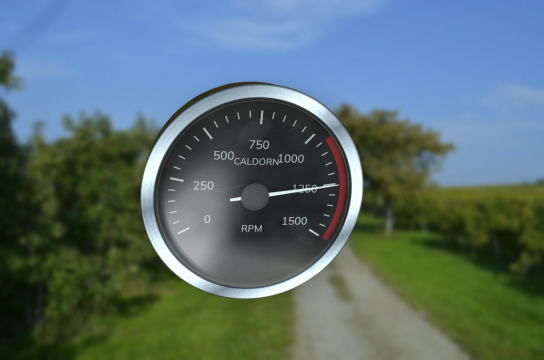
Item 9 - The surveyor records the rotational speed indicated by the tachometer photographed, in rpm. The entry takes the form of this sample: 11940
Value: 1250
